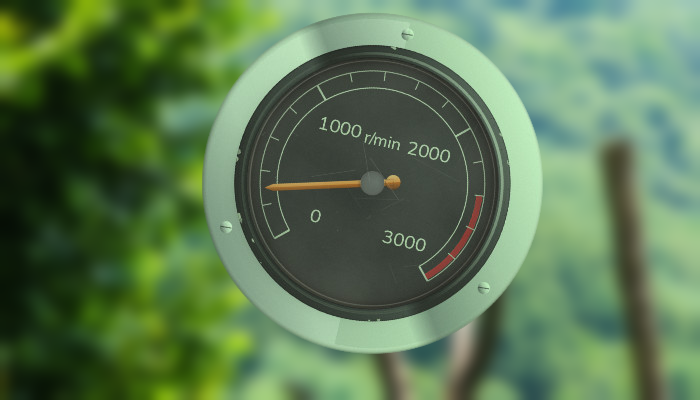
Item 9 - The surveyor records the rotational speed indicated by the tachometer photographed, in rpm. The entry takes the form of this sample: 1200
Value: 300
